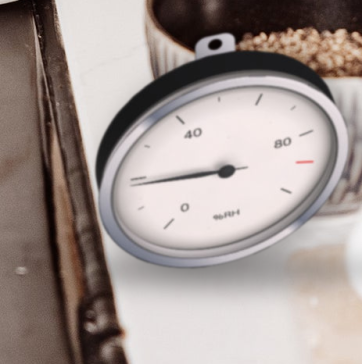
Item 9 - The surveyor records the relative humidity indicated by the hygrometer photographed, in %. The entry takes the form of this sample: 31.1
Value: 20
